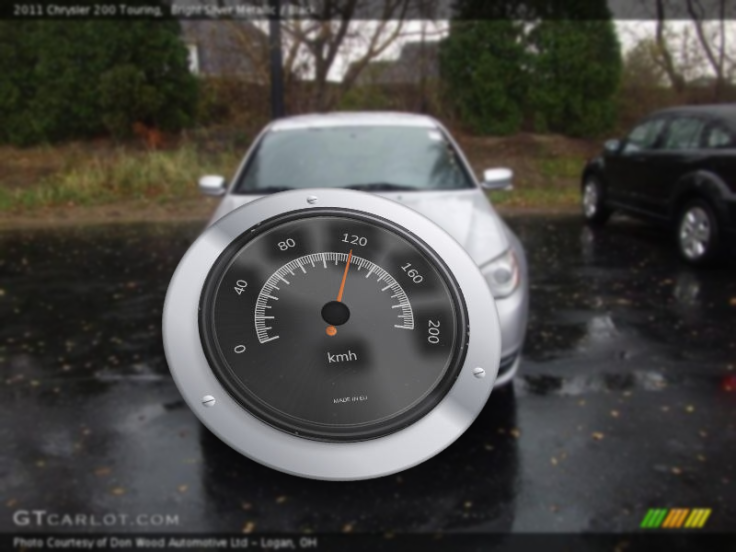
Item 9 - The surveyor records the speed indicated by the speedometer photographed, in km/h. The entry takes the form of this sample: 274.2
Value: 120
